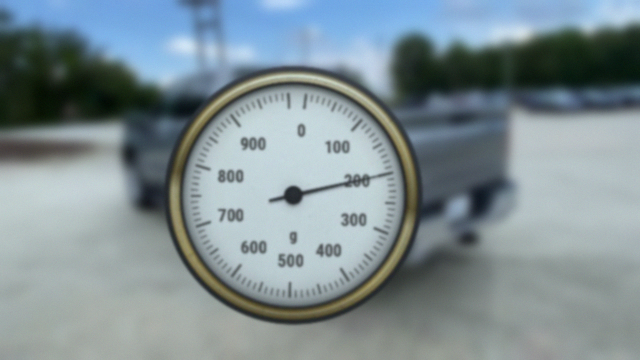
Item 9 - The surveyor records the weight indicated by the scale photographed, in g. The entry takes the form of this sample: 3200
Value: 200
